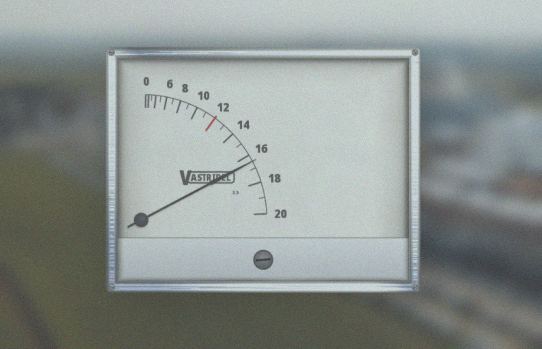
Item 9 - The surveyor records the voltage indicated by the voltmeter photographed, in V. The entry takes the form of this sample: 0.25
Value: 16.5
